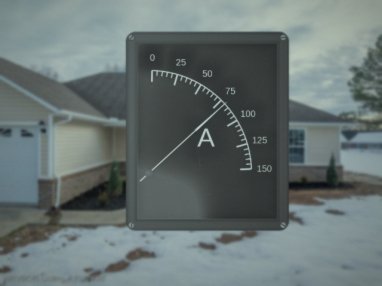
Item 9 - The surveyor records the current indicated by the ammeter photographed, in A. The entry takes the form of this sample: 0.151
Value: 80
